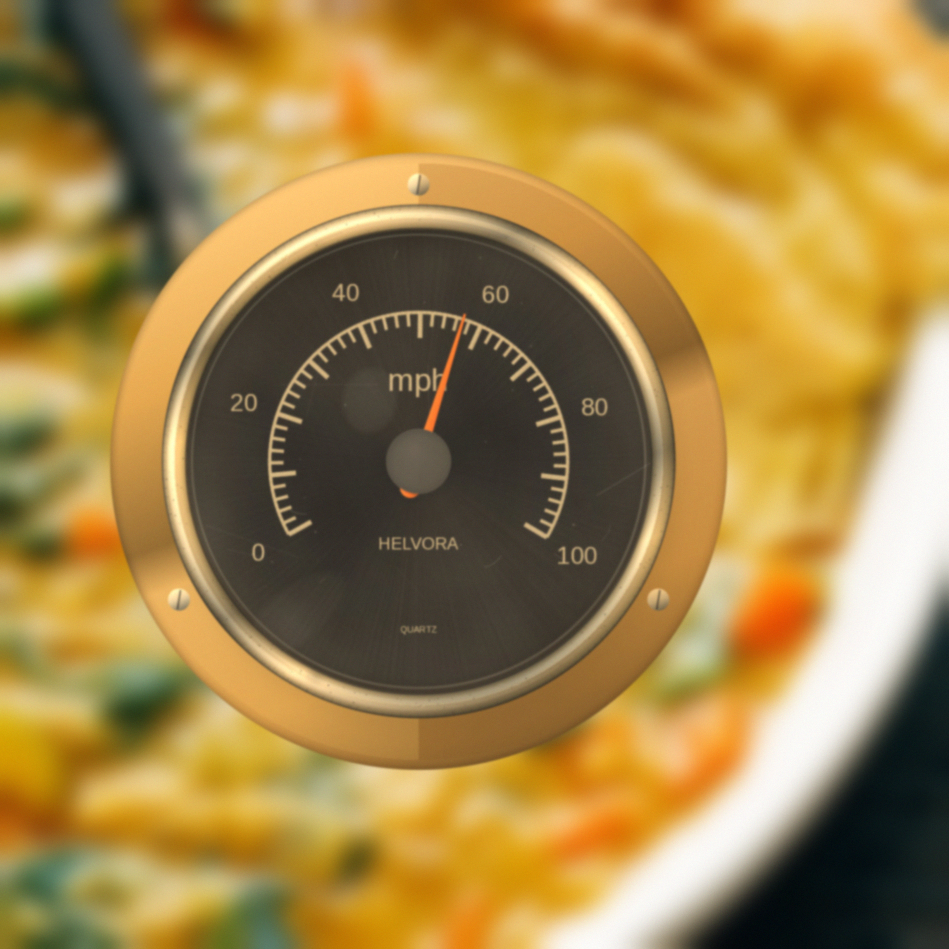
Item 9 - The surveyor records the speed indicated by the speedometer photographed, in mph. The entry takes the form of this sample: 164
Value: 57
